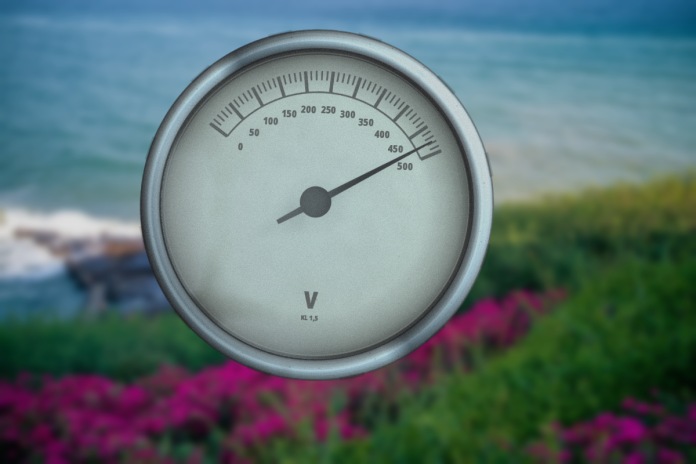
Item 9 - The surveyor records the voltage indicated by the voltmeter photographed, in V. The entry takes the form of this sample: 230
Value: 480
